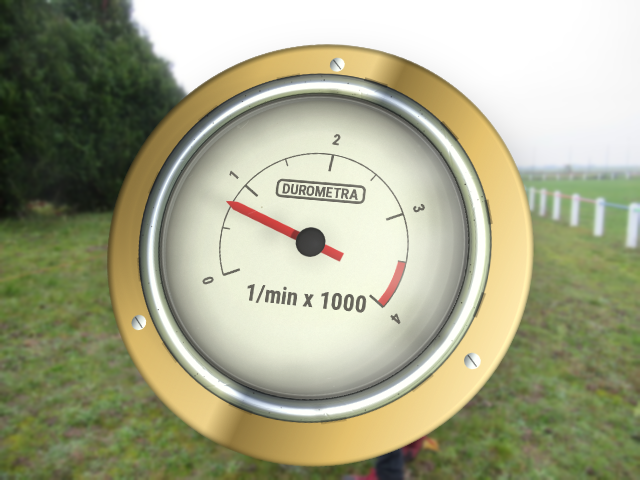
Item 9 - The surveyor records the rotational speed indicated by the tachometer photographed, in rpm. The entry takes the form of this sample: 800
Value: 750
